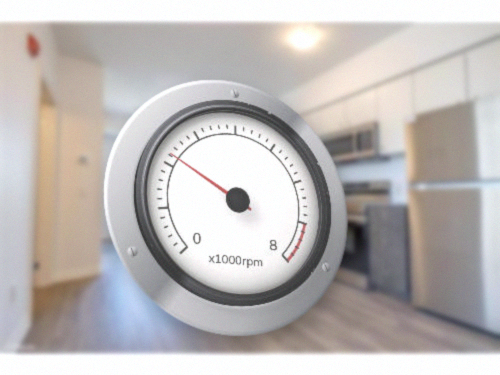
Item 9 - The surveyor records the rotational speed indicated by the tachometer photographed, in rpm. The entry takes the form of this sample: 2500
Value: 2200
